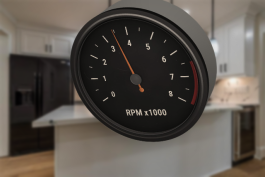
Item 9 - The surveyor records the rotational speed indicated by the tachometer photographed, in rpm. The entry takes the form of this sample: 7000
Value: 3500
